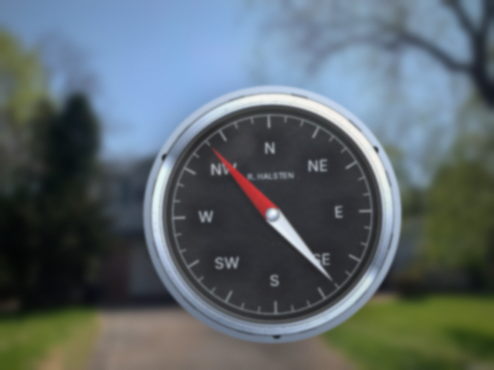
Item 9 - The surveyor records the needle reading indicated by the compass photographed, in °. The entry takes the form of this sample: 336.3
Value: 320
